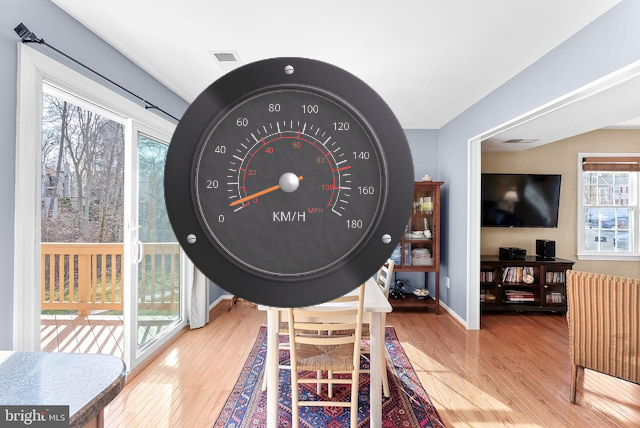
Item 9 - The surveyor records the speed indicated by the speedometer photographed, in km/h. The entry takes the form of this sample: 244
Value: 5
